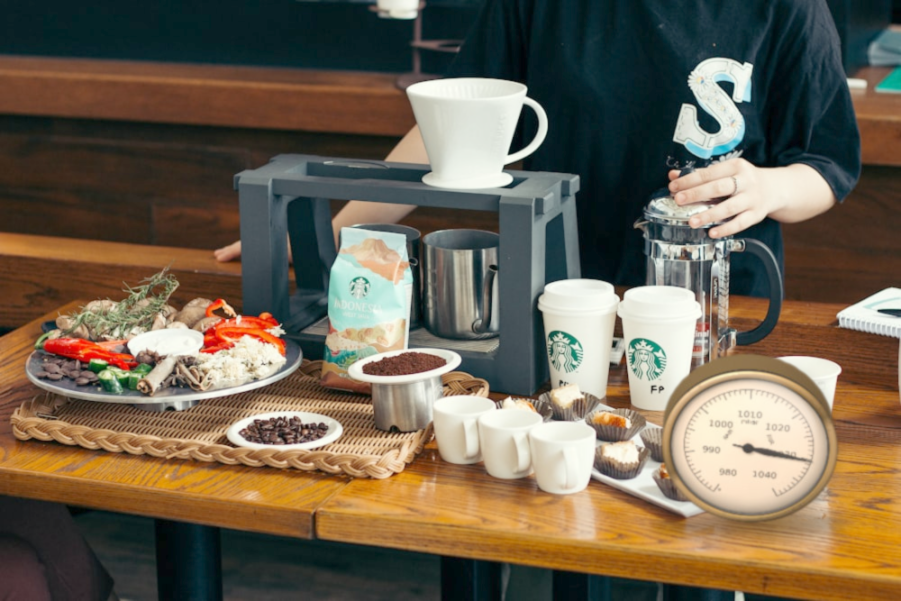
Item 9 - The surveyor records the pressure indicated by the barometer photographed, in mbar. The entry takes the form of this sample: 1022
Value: 1030
